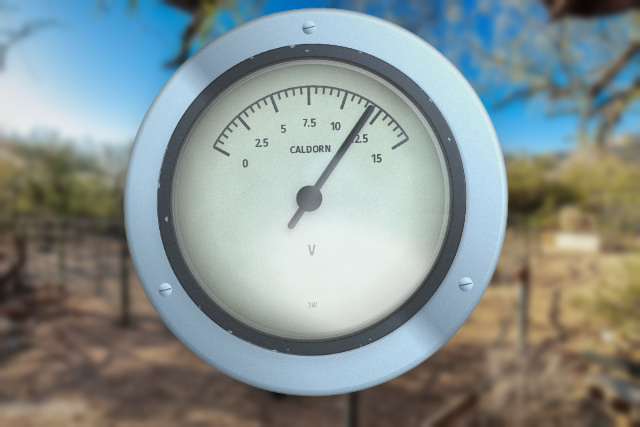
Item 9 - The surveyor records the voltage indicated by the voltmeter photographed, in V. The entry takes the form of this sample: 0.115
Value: 12
